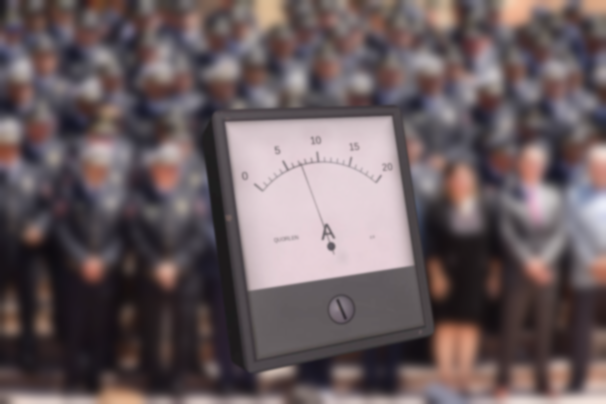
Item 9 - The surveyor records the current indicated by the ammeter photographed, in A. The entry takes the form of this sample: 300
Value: 7
